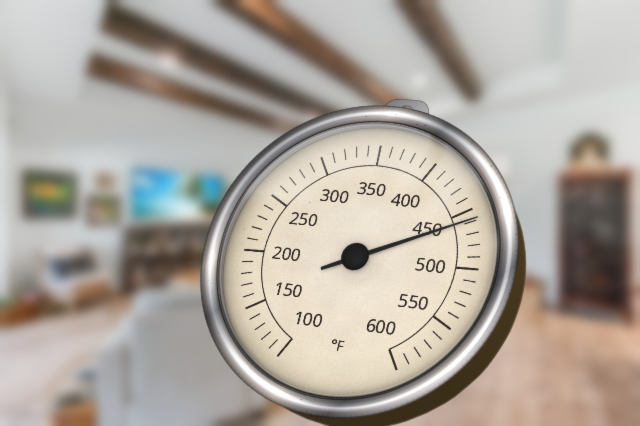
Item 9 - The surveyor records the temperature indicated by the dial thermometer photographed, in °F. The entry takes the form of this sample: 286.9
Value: 460
